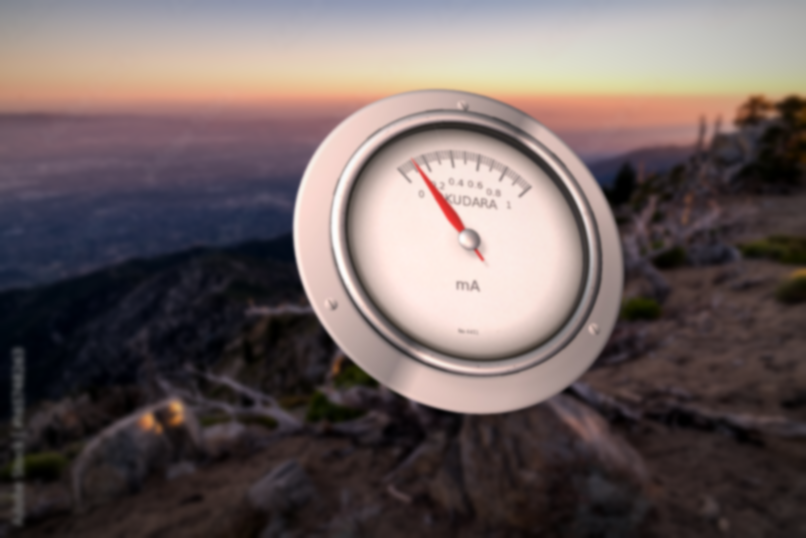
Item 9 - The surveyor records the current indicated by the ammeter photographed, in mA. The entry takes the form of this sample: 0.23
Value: 0.1
